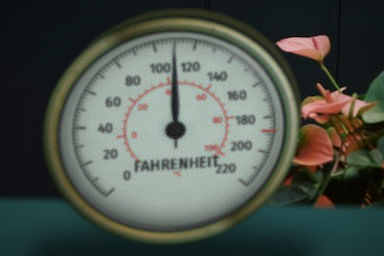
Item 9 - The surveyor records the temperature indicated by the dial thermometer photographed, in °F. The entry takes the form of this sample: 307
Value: 110
